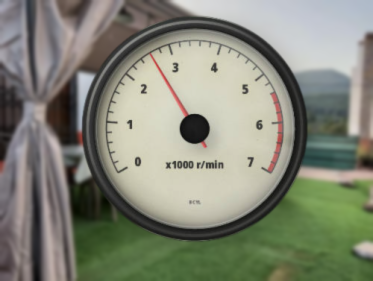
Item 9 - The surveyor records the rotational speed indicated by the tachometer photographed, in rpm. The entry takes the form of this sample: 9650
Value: 2600
